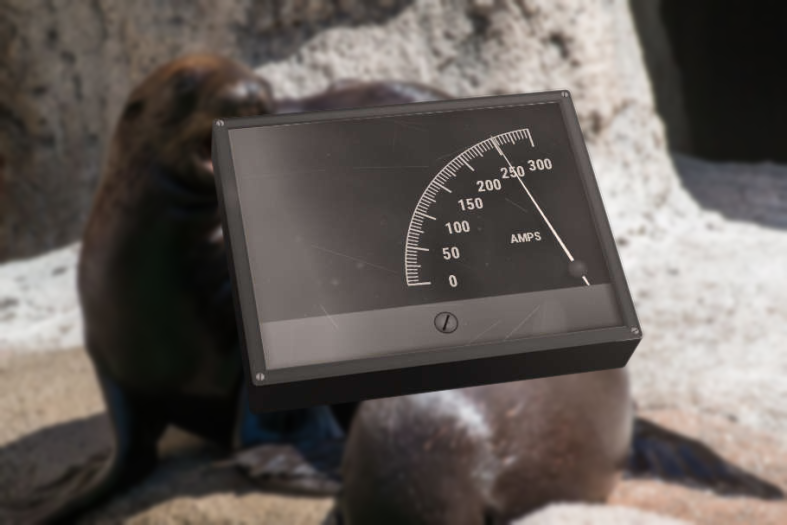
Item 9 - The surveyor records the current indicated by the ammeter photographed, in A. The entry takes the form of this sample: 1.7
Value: 250
